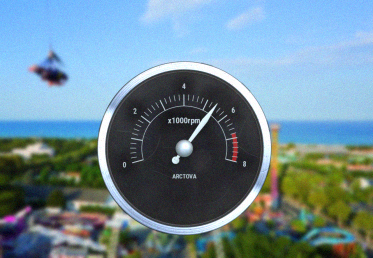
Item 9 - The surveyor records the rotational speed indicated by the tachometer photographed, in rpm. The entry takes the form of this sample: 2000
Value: 5400
